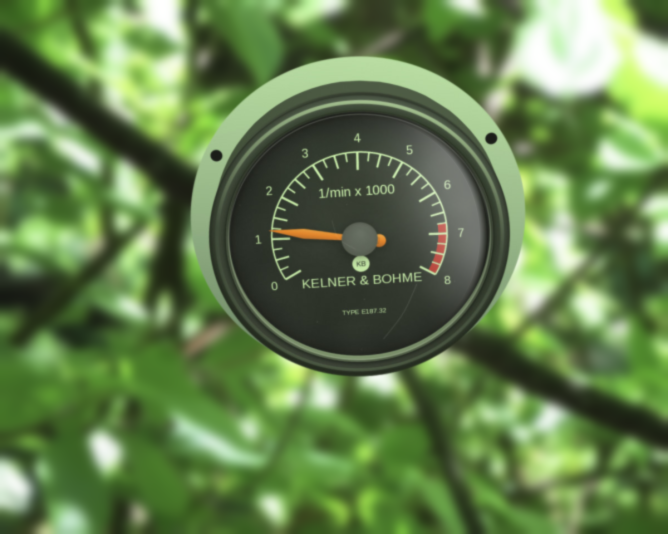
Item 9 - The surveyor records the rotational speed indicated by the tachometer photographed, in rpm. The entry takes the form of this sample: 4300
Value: 1250
